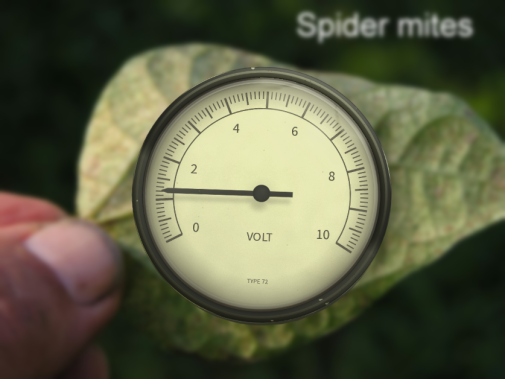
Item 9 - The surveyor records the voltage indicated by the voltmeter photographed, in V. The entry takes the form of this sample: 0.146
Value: 1.2
